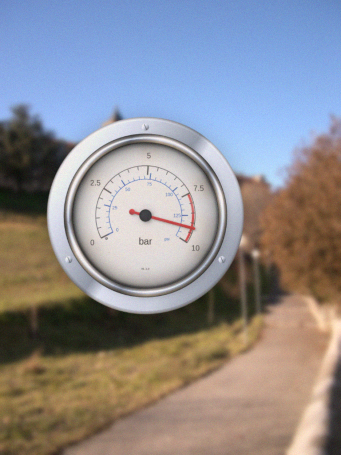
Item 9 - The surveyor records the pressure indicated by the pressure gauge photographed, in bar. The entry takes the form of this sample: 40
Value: 9.25
